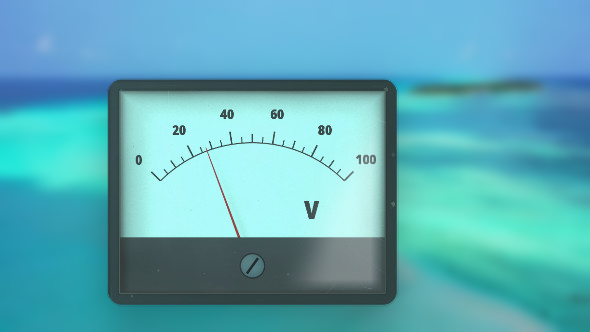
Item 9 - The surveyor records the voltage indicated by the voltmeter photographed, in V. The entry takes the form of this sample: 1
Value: 27.5
